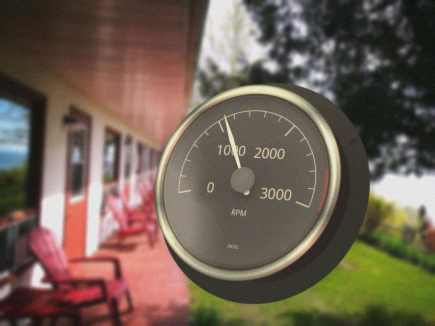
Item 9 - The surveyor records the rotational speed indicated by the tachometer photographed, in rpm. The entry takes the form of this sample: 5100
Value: 1100
